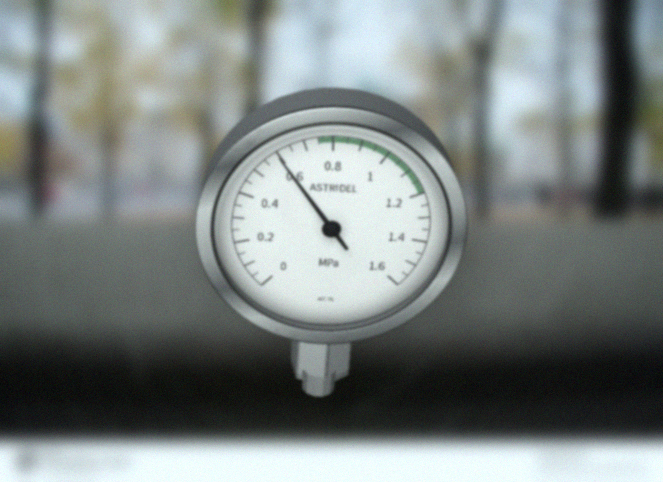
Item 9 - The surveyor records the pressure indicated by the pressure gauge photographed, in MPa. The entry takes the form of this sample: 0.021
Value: 0.6
